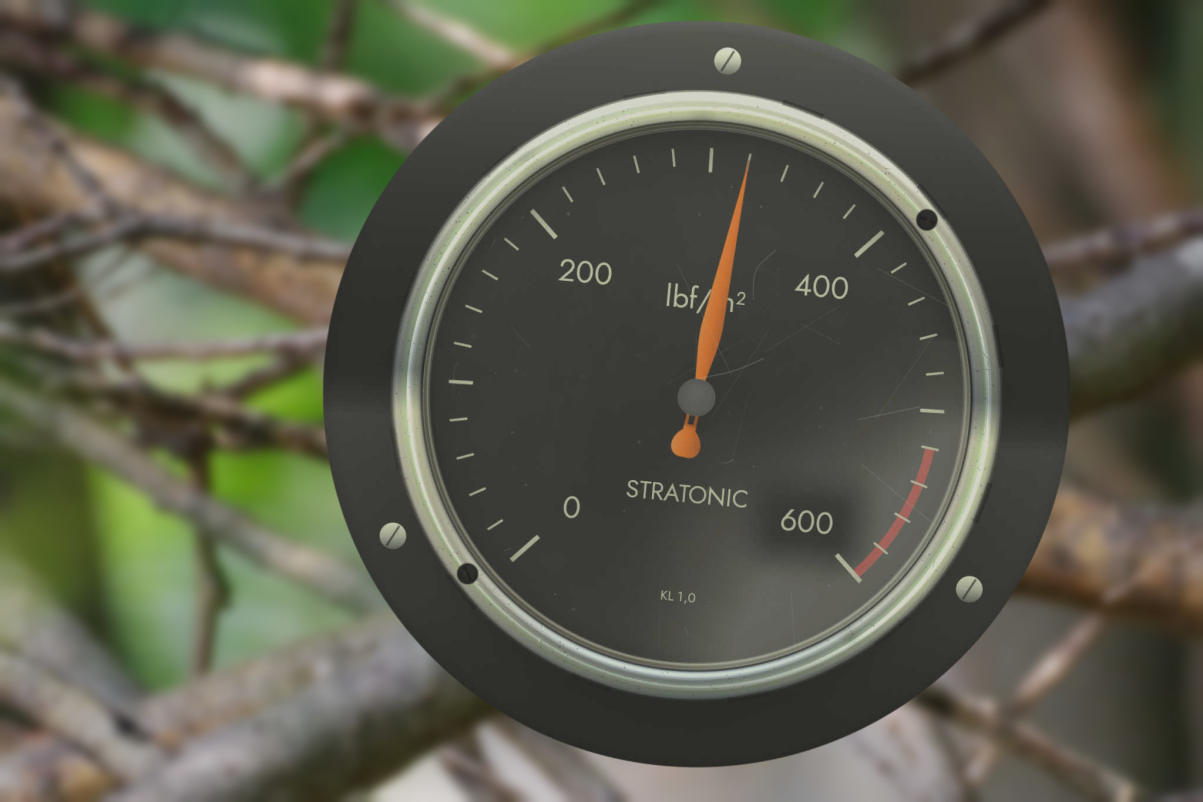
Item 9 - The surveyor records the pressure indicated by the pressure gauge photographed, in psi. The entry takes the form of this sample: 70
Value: 320
